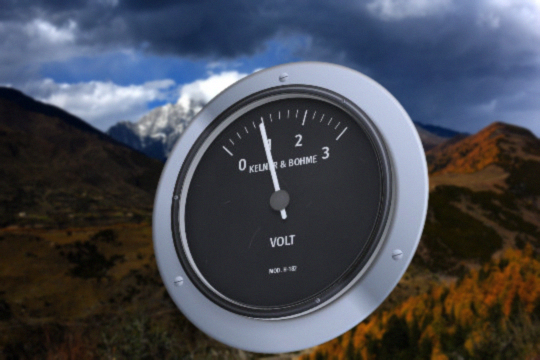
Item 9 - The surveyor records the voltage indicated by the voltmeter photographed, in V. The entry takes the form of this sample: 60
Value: 1
